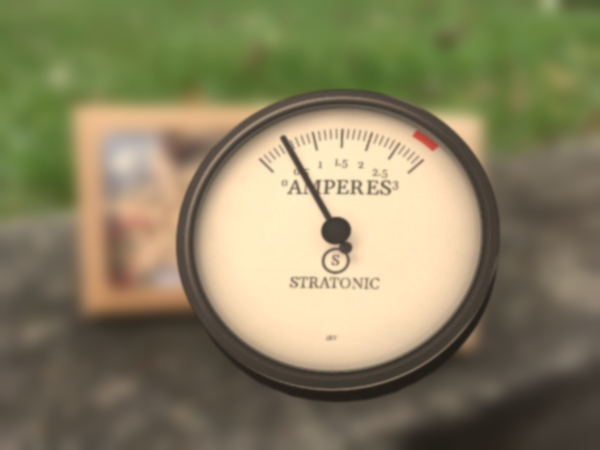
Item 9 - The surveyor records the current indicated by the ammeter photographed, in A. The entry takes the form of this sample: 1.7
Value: 0.5
